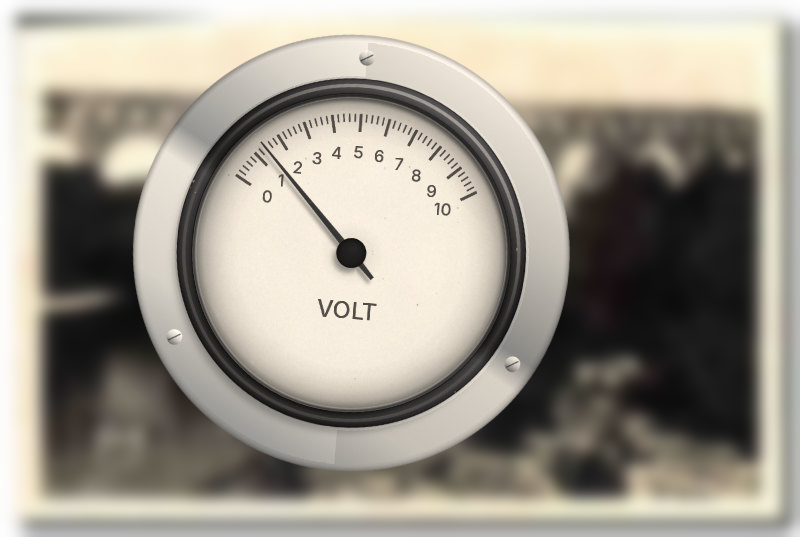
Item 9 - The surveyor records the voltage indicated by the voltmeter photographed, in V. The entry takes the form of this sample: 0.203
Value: 1.4
